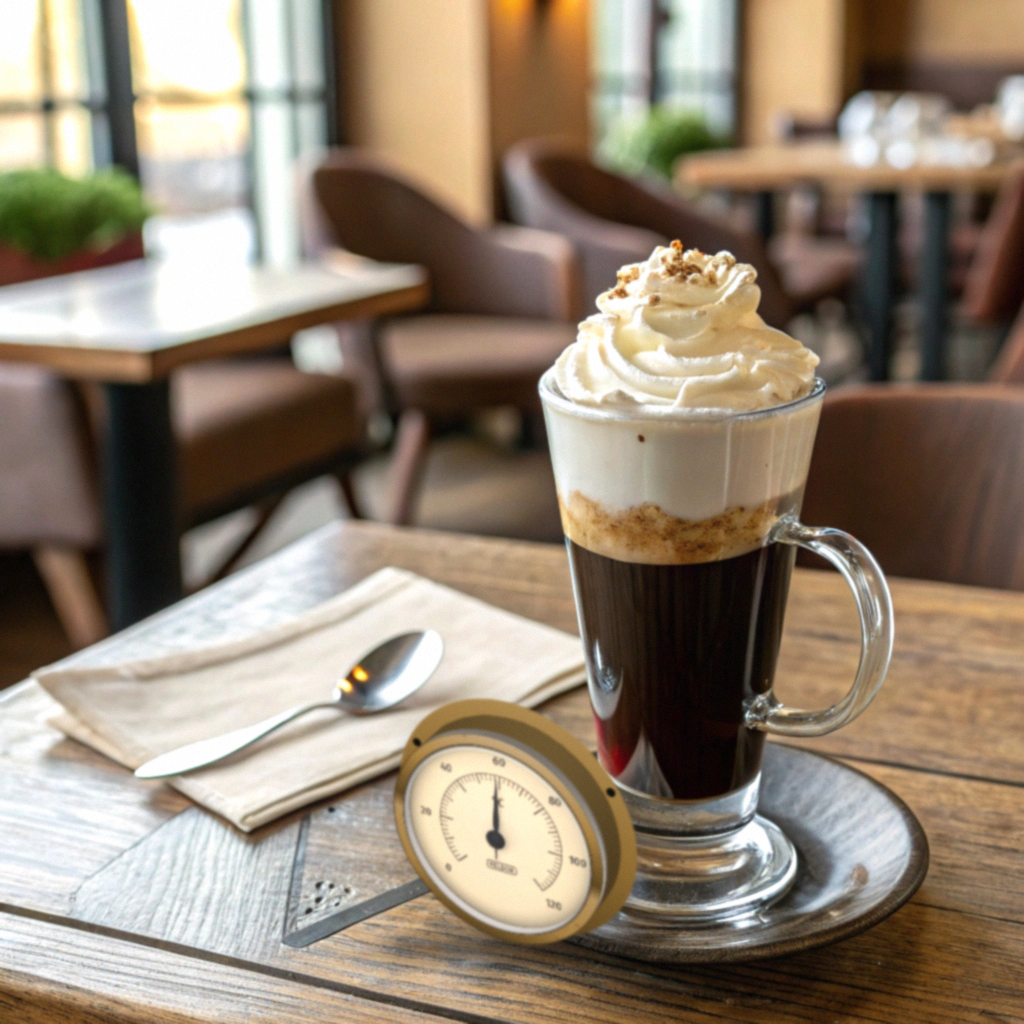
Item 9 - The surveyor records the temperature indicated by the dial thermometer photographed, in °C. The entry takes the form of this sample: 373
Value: 60
